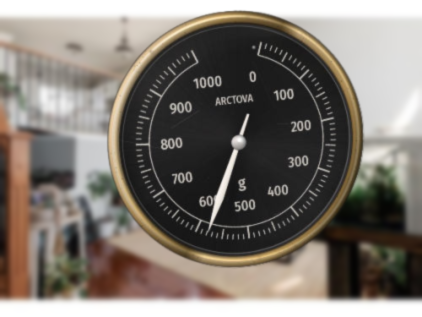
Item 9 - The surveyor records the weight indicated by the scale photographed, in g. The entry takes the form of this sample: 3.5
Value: 580
